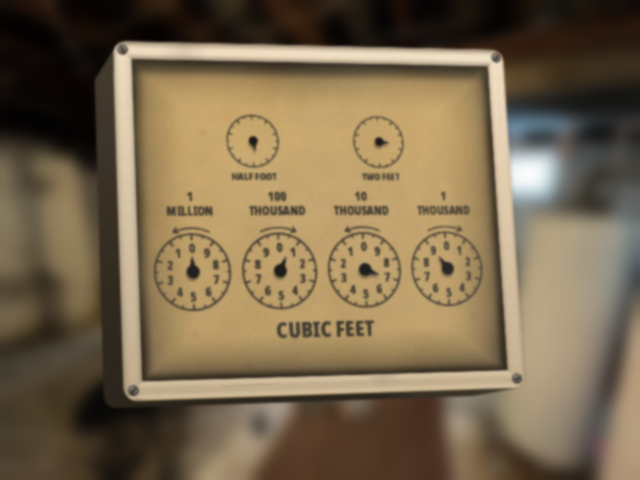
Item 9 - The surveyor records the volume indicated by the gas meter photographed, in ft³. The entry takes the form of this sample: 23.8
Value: 6900
